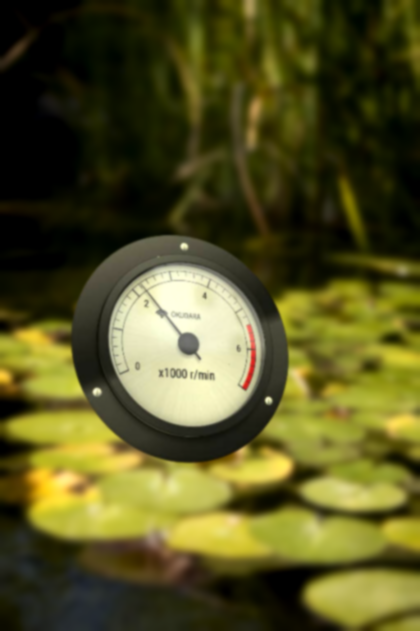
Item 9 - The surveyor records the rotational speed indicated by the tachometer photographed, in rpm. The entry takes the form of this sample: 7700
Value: 2200
